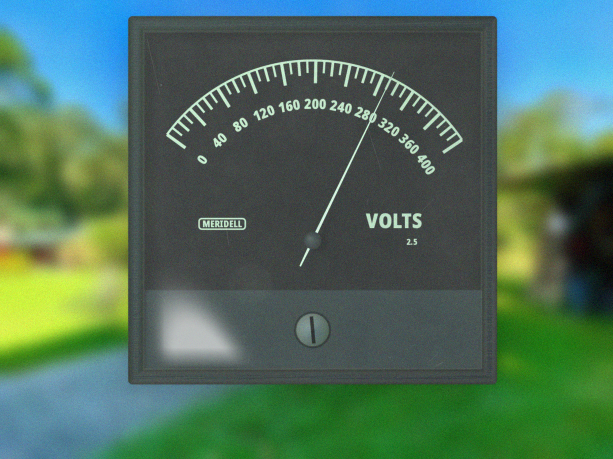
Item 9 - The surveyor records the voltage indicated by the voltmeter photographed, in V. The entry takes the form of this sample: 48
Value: 290
